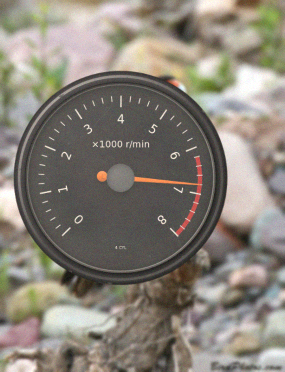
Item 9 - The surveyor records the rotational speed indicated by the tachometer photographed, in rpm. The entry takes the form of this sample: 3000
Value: 6800
